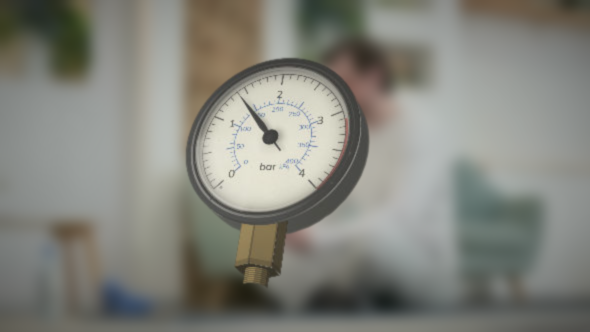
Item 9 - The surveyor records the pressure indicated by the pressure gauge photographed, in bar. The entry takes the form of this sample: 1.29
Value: 1.4
